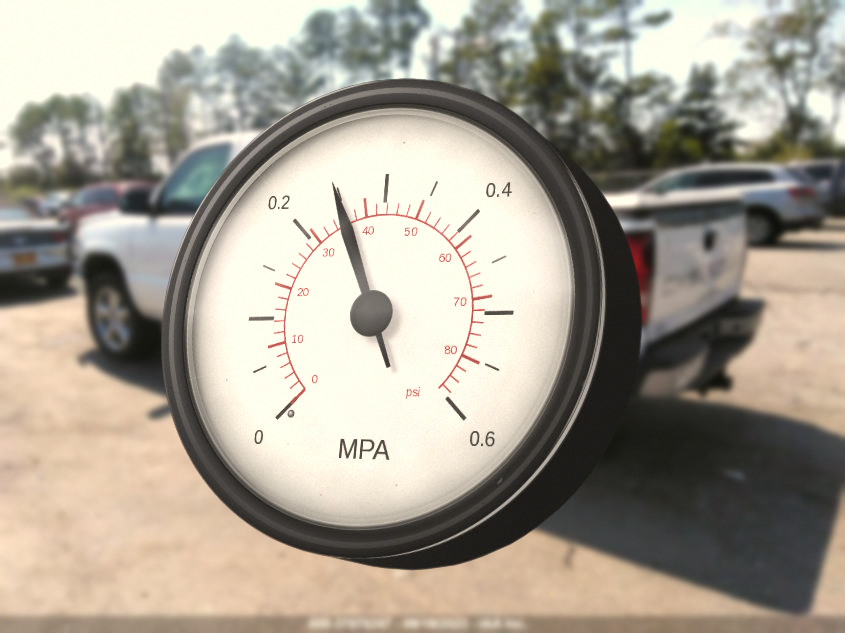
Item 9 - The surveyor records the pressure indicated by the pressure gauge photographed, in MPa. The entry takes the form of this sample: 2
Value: 0.25
